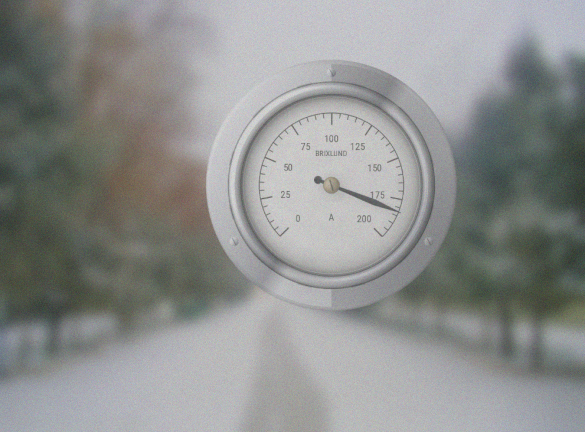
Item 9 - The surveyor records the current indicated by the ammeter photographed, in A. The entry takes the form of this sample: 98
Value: 182.5
